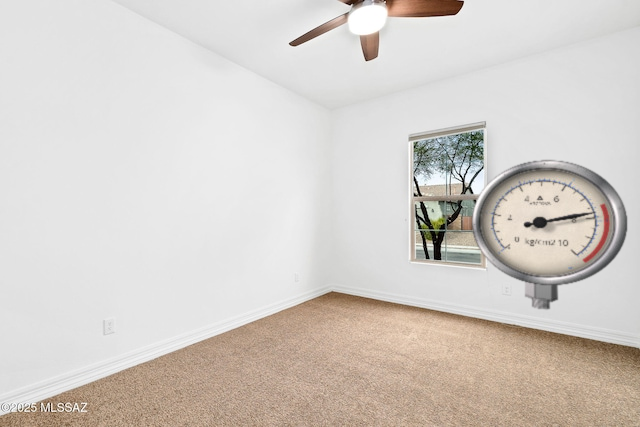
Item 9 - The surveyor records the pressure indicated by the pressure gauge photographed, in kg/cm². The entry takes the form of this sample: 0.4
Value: 7.75
